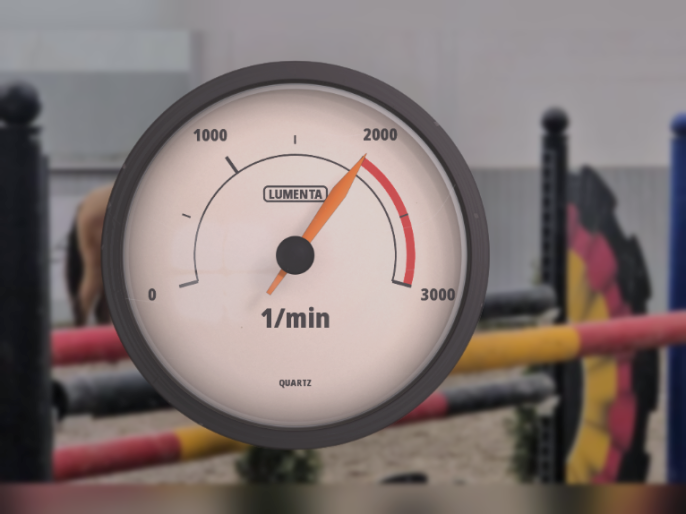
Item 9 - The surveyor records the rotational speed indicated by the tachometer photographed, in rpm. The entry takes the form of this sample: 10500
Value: 2000
